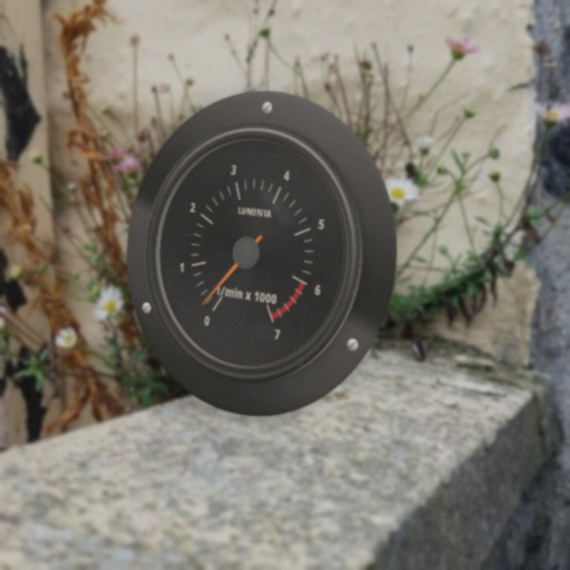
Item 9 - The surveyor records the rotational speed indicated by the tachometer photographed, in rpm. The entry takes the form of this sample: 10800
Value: 200
